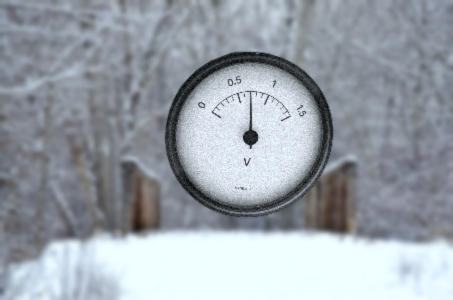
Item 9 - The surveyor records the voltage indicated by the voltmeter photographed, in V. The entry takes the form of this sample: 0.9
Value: 0.7
